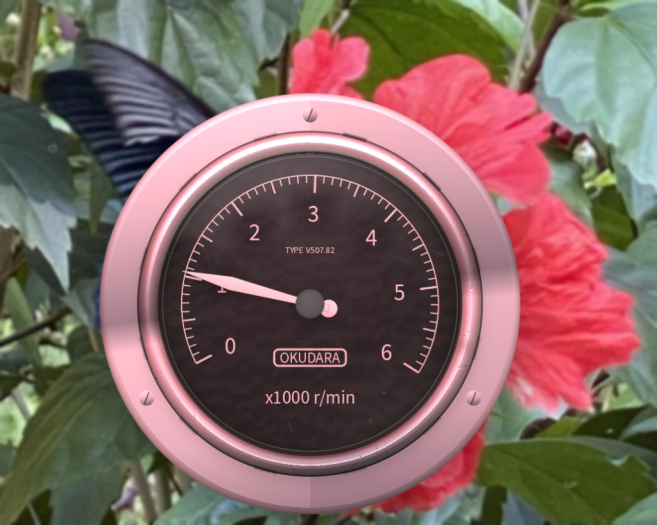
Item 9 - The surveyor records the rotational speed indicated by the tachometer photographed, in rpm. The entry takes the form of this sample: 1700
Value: 1050
